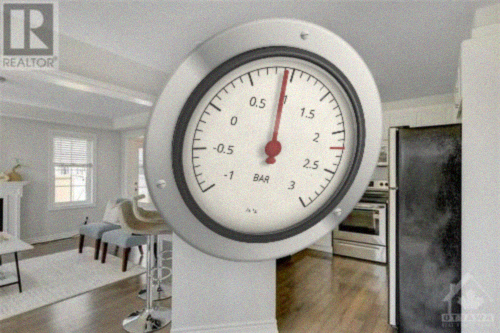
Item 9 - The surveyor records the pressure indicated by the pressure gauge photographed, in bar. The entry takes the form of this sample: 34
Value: 0.9
